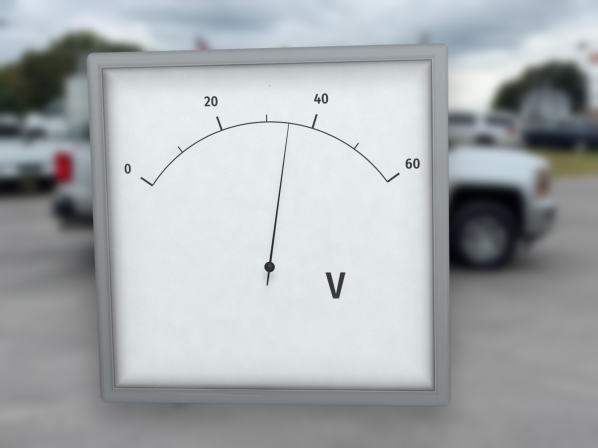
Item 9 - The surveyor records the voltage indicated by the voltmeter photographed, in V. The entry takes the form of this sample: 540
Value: 35
